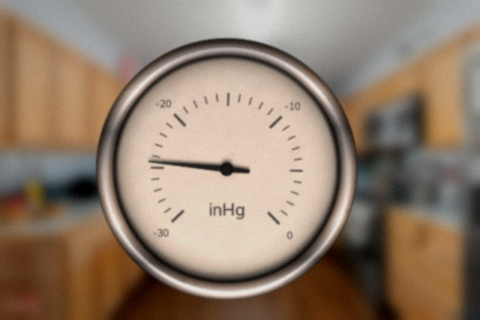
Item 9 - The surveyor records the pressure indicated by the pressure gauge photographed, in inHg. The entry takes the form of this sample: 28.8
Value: -24.5
